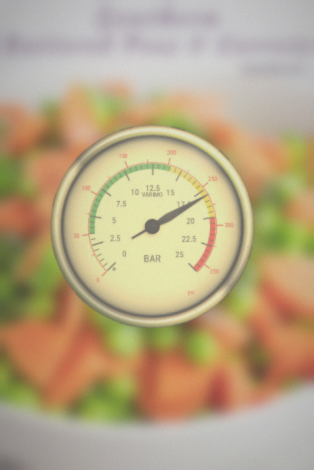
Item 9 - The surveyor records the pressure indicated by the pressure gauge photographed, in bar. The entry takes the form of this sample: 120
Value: 18
